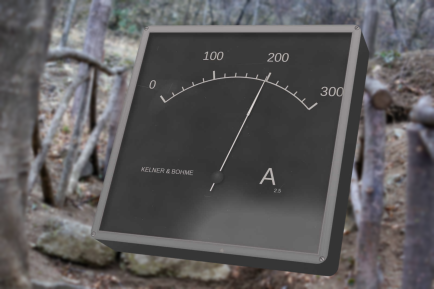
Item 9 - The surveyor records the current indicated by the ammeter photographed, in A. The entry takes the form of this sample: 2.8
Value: 200
